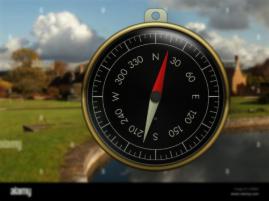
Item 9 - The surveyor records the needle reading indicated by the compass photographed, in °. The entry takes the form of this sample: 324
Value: 15
